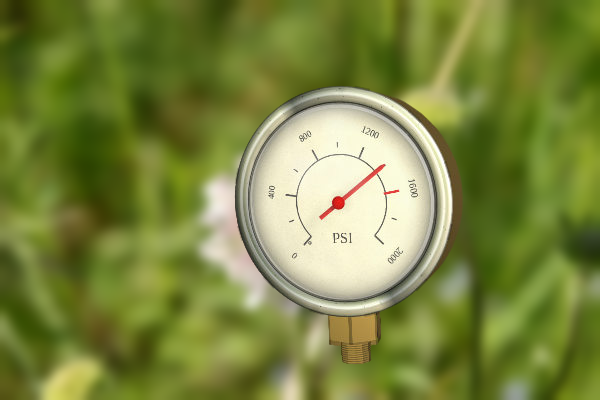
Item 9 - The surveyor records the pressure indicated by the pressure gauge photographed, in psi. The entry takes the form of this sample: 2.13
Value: 1400
